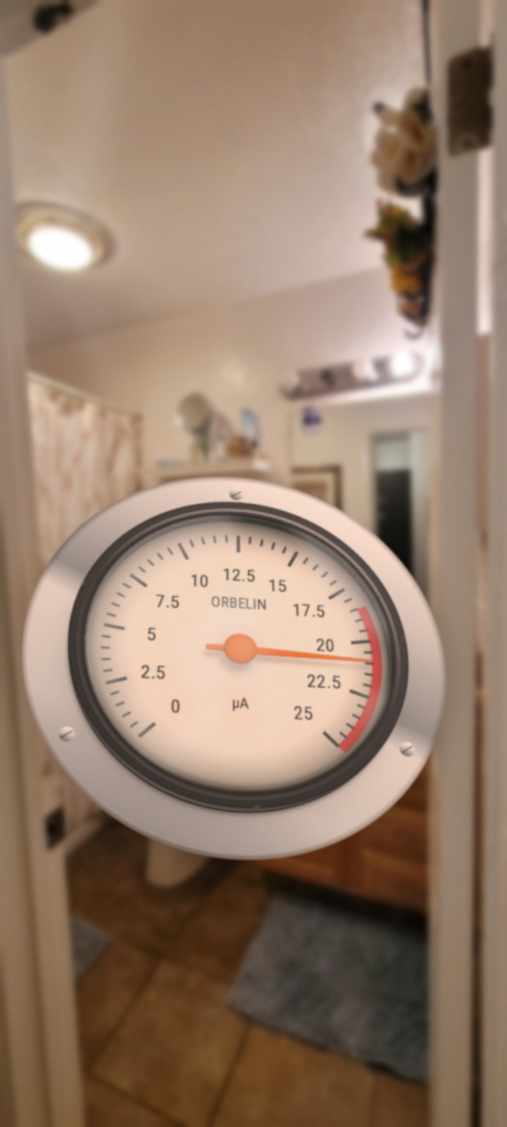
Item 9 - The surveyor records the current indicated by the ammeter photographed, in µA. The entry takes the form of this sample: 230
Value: 21
